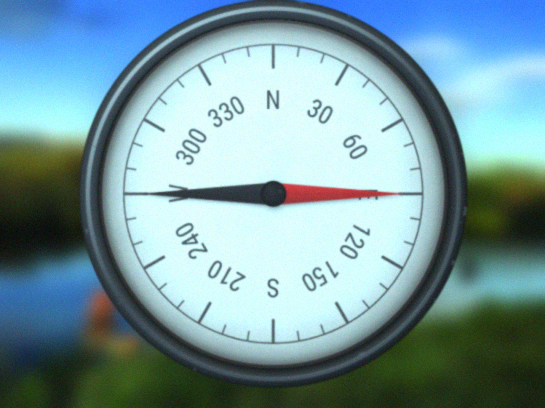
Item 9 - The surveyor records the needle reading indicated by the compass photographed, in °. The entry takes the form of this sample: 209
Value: 90
